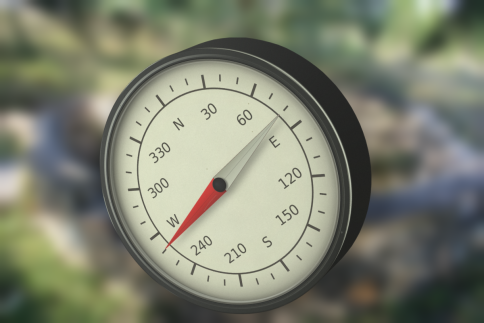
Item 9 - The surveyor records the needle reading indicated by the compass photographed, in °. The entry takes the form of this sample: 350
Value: 260
